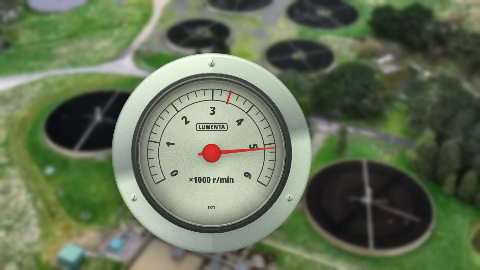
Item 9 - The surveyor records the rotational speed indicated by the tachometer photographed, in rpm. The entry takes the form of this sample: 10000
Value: 5100
